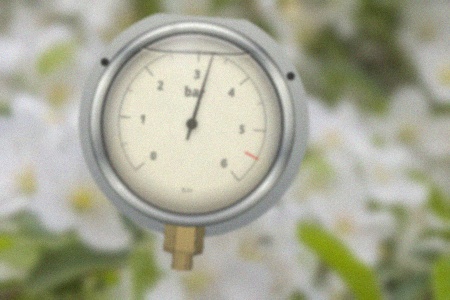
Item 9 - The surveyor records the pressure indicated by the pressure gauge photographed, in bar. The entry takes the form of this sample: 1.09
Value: 3.25
